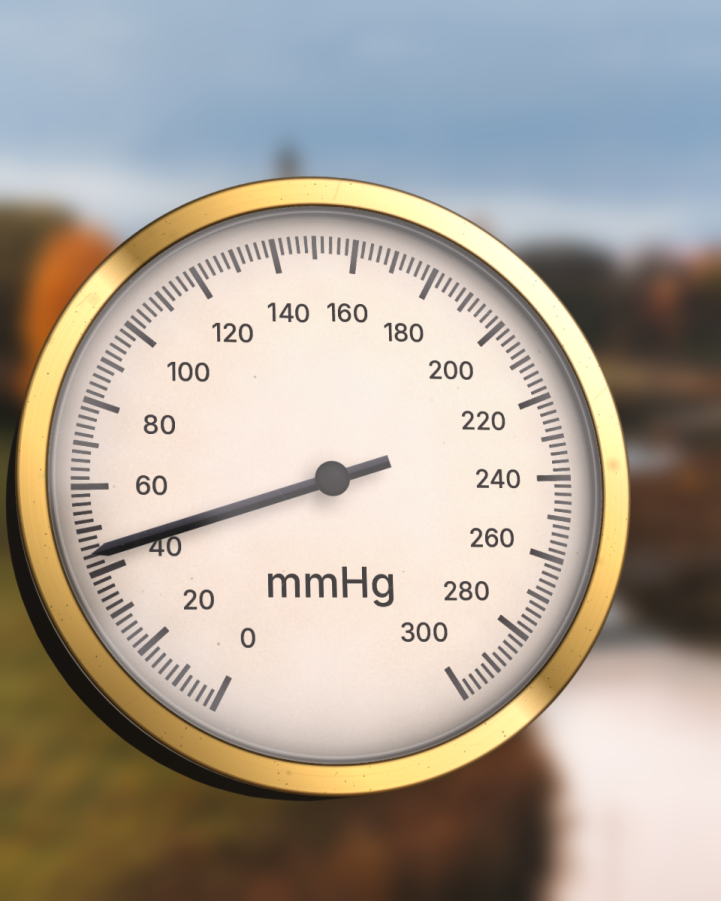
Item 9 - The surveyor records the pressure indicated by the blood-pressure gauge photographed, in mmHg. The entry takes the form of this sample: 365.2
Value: 44
